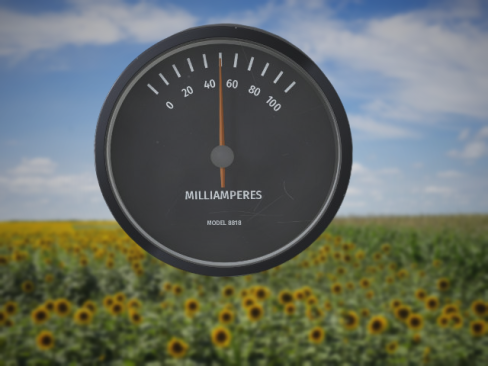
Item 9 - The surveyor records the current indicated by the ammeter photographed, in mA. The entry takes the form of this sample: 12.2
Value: 50
